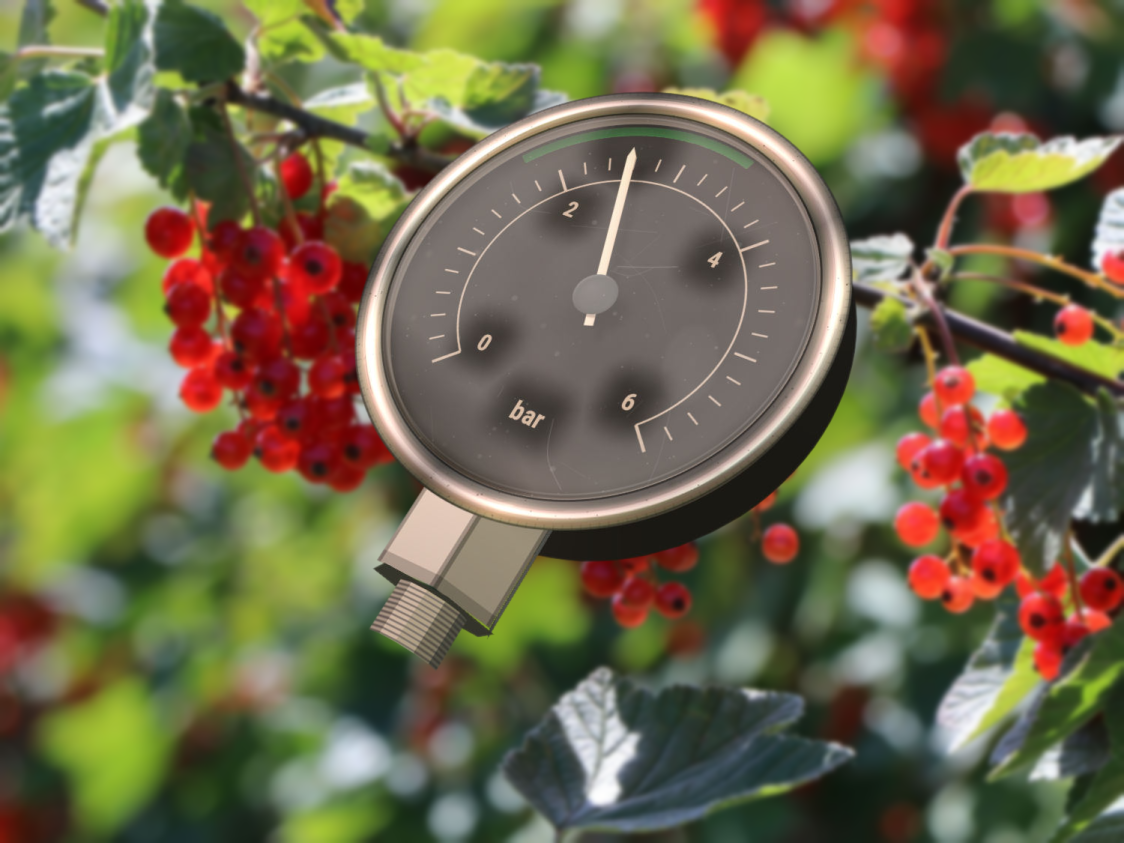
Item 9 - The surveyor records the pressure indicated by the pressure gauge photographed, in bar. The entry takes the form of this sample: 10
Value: 2.6
